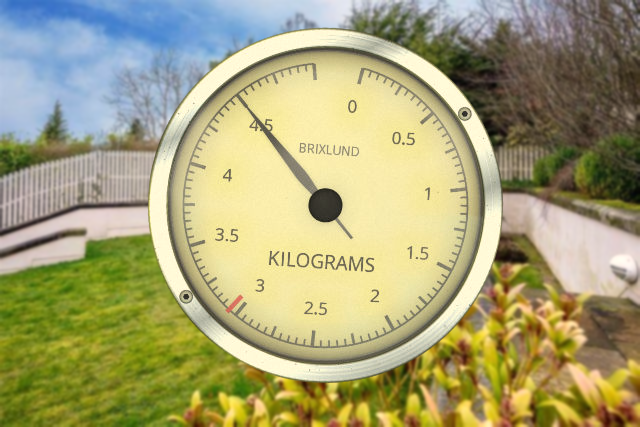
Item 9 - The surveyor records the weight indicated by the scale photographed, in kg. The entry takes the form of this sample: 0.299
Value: 4.5
